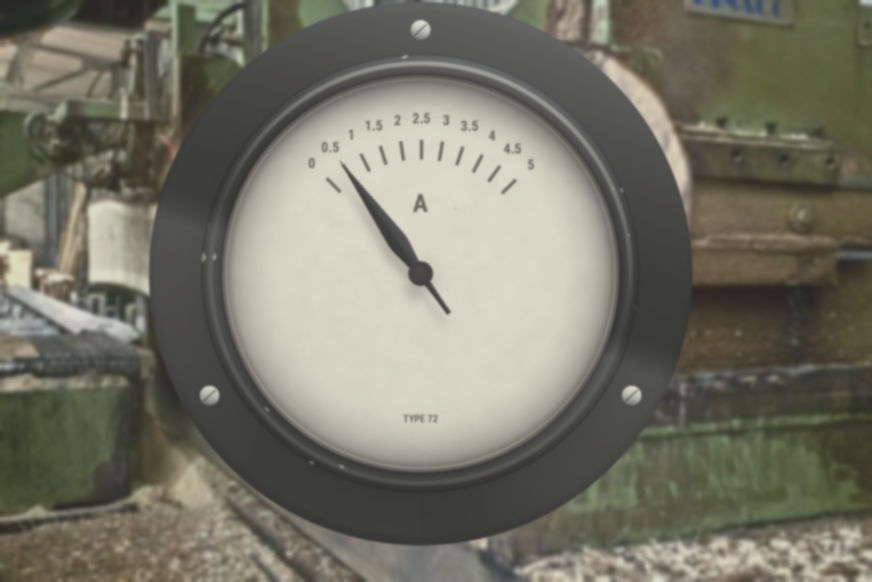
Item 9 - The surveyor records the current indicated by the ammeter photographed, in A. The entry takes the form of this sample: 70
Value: 0.5
